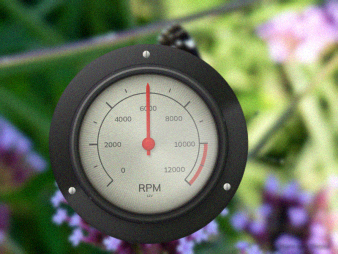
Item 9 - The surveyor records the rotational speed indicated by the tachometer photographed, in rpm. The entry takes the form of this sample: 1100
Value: 6000
